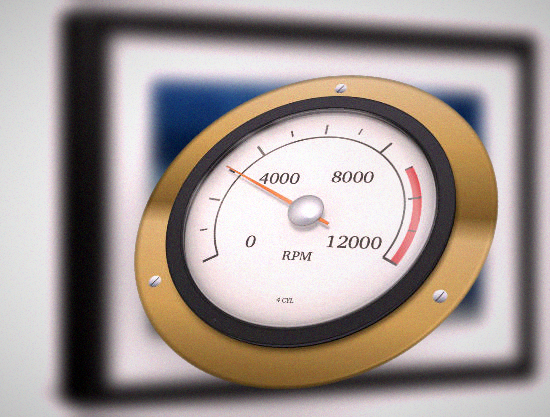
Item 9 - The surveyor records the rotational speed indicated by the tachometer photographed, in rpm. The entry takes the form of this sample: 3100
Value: 3000
